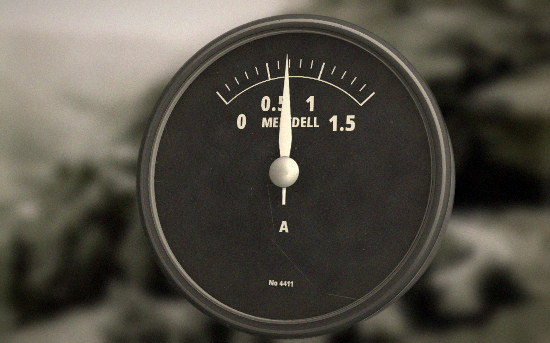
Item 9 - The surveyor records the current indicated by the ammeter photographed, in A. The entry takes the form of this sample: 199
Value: 0.7
